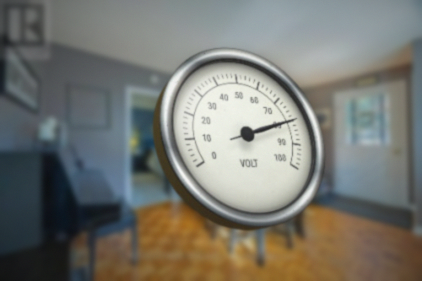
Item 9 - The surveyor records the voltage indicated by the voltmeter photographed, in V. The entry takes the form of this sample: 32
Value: 80
